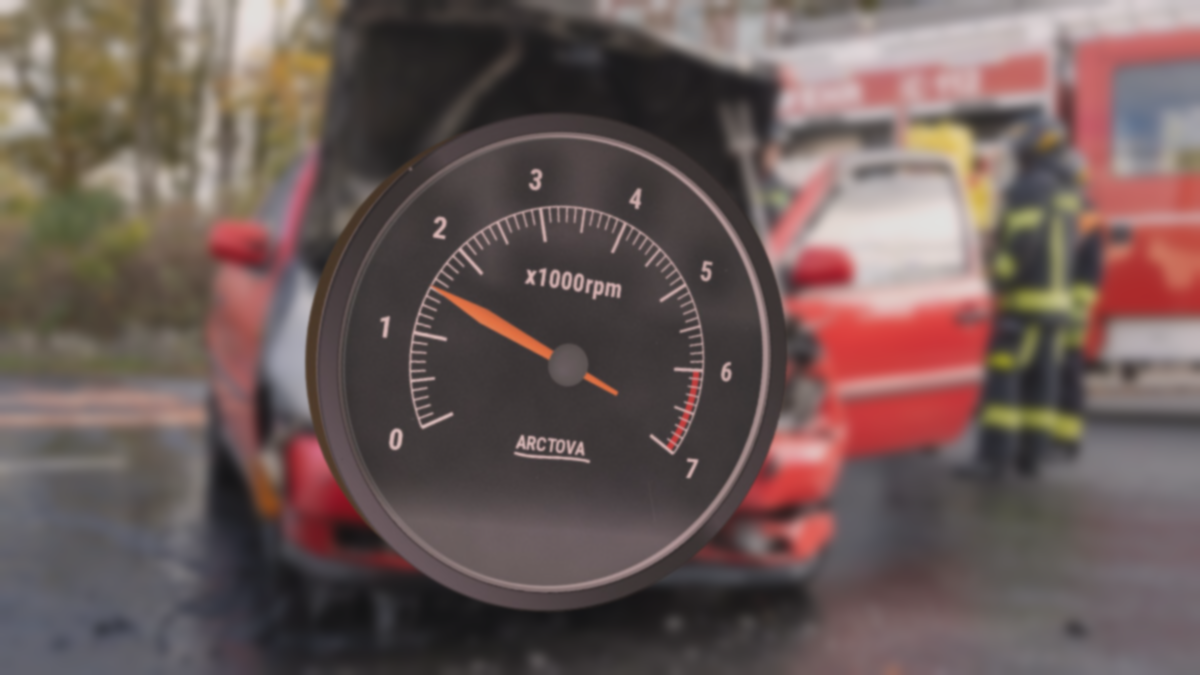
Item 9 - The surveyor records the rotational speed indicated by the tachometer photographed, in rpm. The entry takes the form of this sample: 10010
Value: 1500
